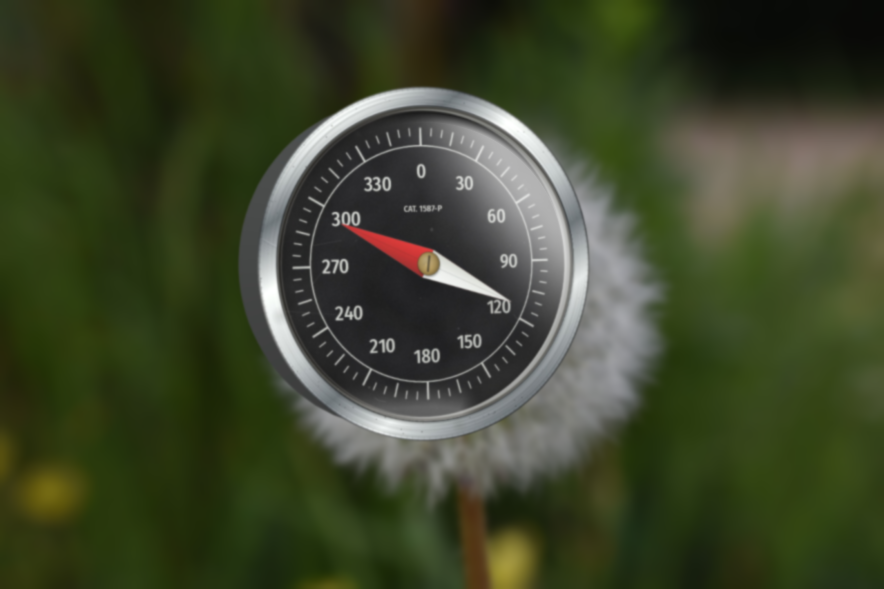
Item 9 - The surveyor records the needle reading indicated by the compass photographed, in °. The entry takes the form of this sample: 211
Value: 295
